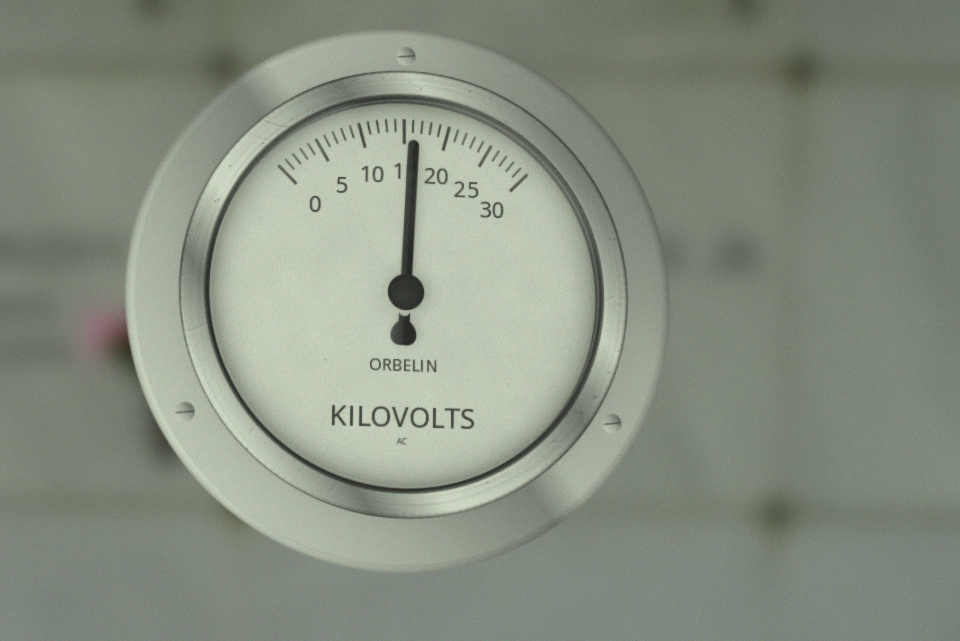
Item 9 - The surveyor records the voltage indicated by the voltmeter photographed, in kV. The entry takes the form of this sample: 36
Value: 16
